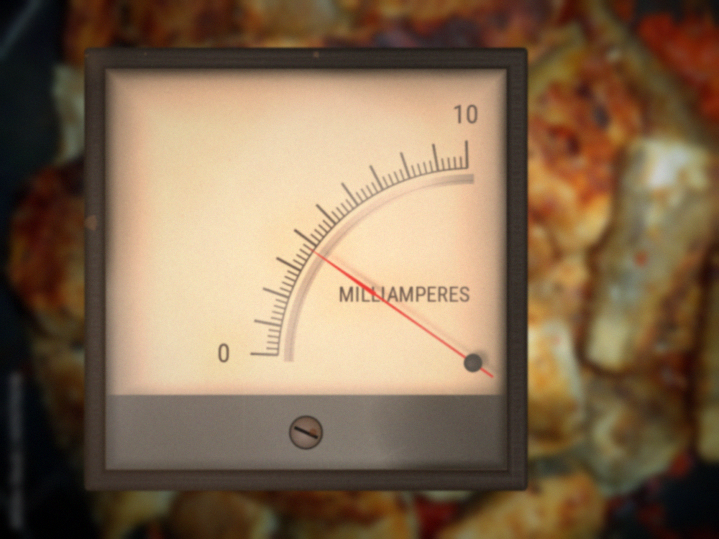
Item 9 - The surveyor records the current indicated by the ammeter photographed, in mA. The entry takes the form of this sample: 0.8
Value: 3.8
